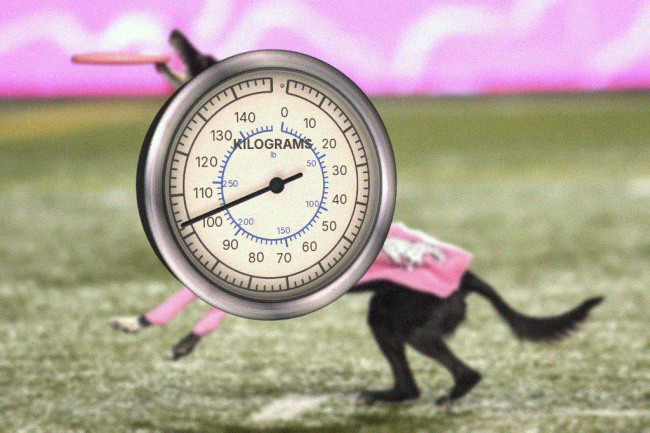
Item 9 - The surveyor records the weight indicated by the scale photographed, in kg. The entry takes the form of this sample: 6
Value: 103
